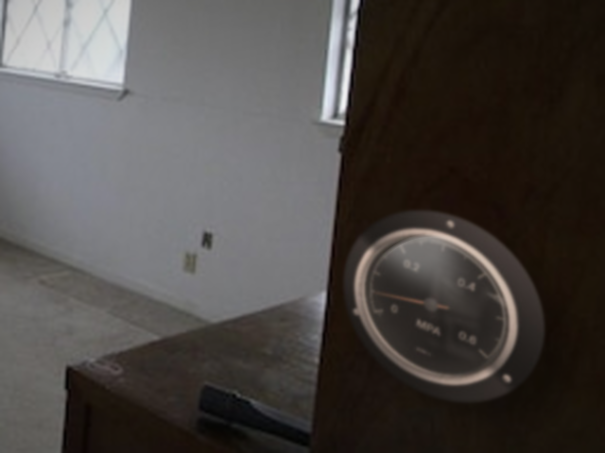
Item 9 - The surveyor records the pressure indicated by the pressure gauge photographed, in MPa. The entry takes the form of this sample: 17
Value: 0.05
